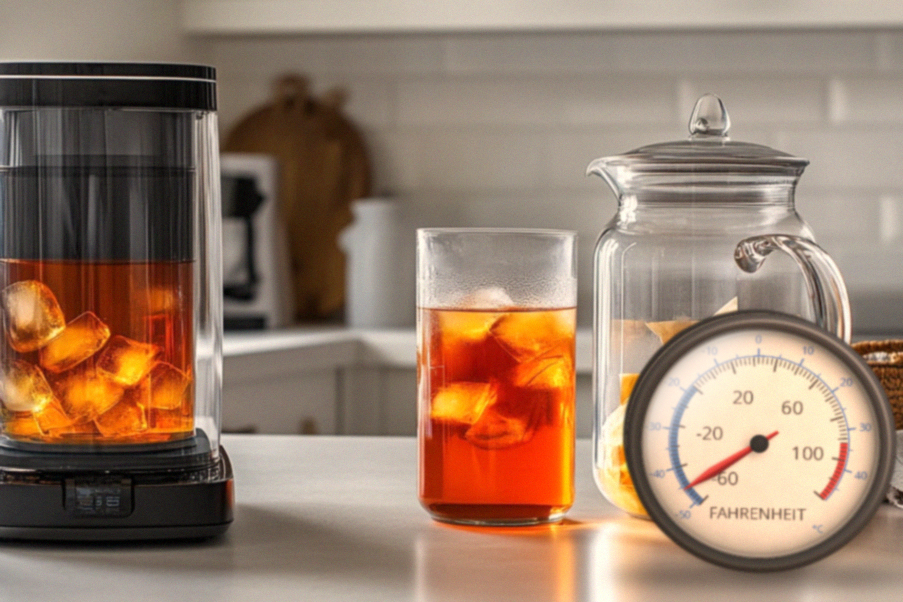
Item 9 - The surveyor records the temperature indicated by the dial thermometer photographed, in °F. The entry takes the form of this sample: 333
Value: -50
